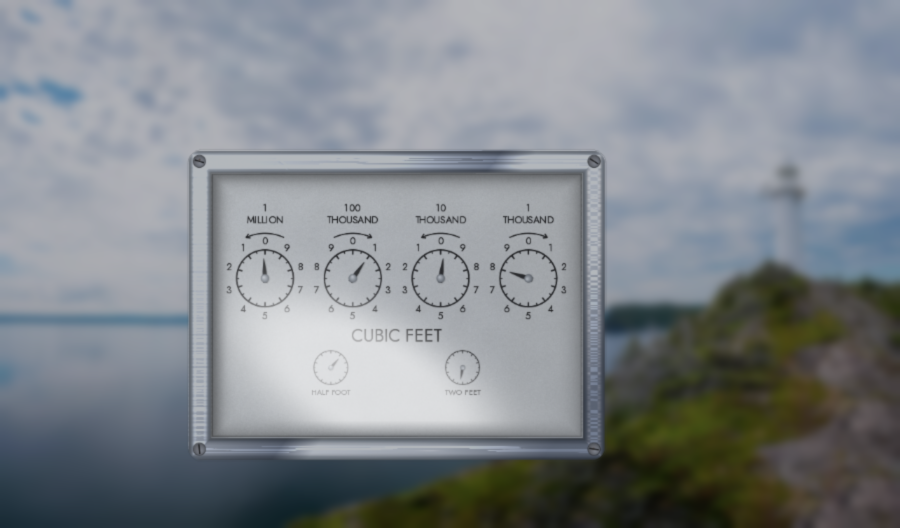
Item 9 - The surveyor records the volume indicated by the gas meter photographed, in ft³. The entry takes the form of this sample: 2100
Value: 9800
